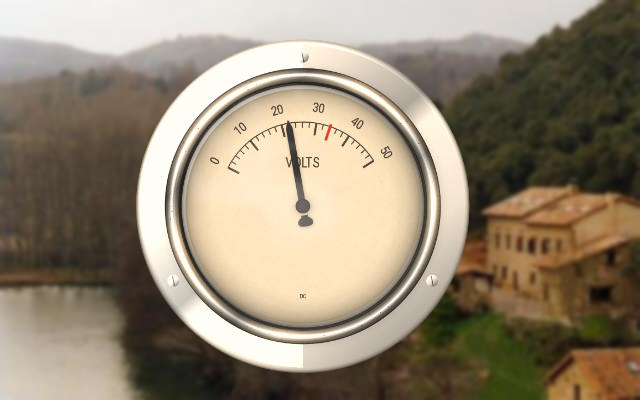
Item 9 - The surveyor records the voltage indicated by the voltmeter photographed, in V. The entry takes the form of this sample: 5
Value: 22
